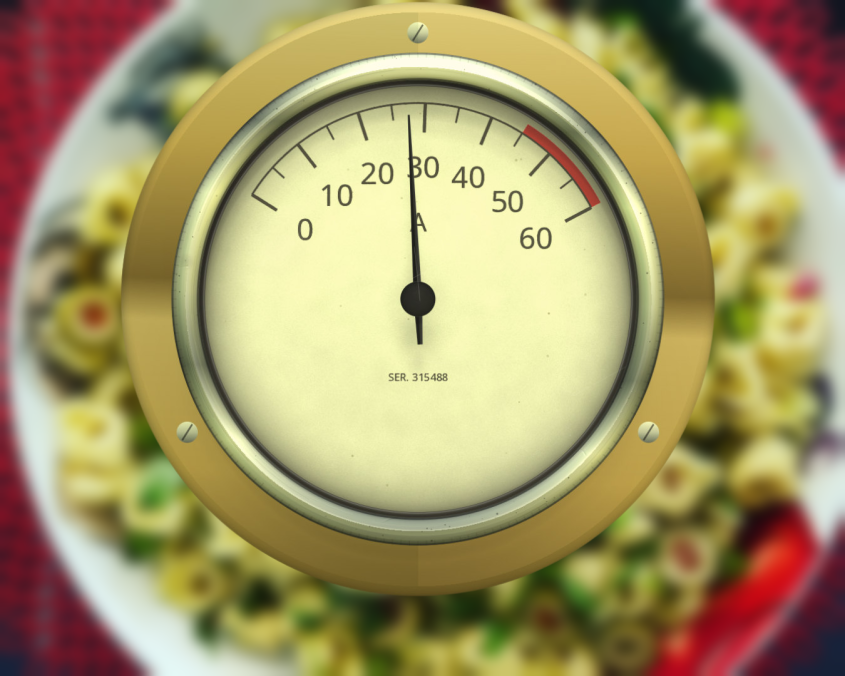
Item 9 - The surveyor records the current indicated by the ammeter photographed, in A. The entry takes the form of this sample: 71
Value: 27.5
